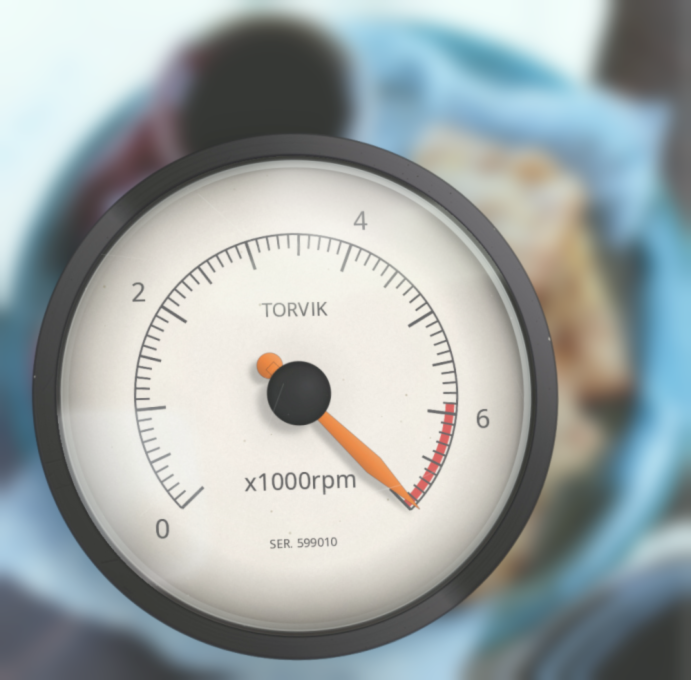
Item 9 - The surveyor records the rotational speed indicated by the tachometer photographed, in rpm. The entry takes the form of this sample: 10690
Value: 6950
